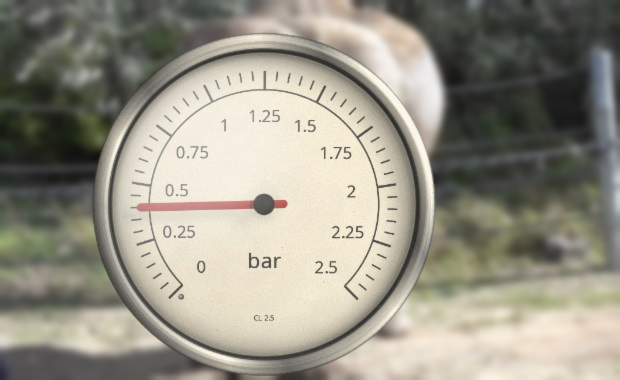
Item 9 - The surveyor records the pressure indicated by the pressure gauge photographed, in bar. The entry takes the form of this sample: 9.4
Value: 0.4
